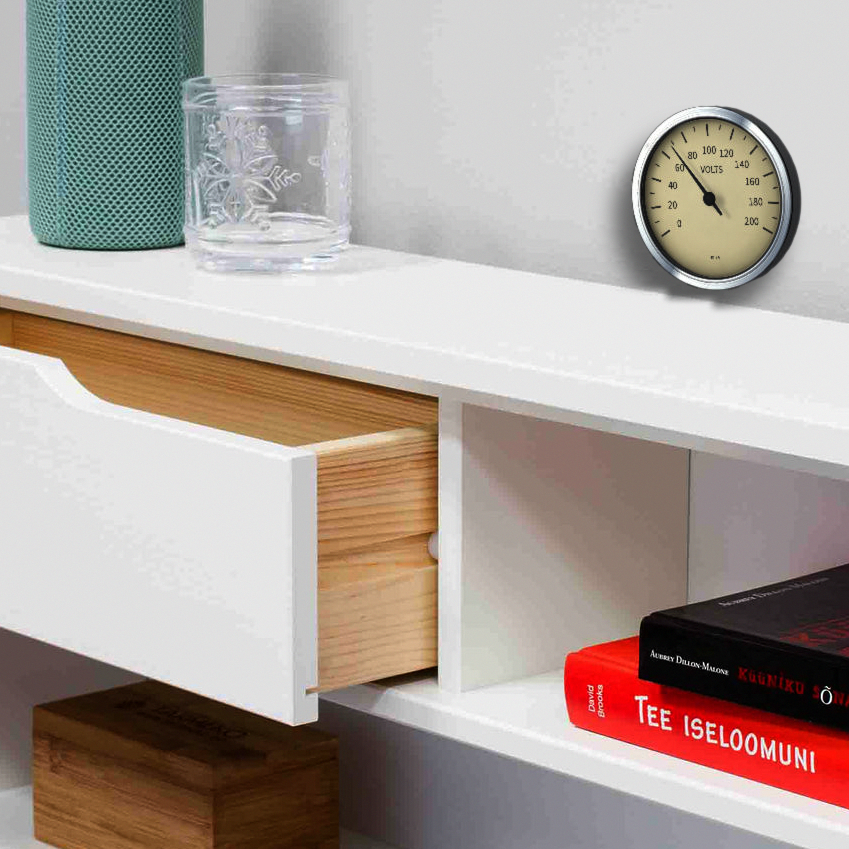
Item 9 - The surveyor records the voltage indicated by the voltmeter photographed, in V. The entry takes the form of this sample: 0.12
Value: 70
